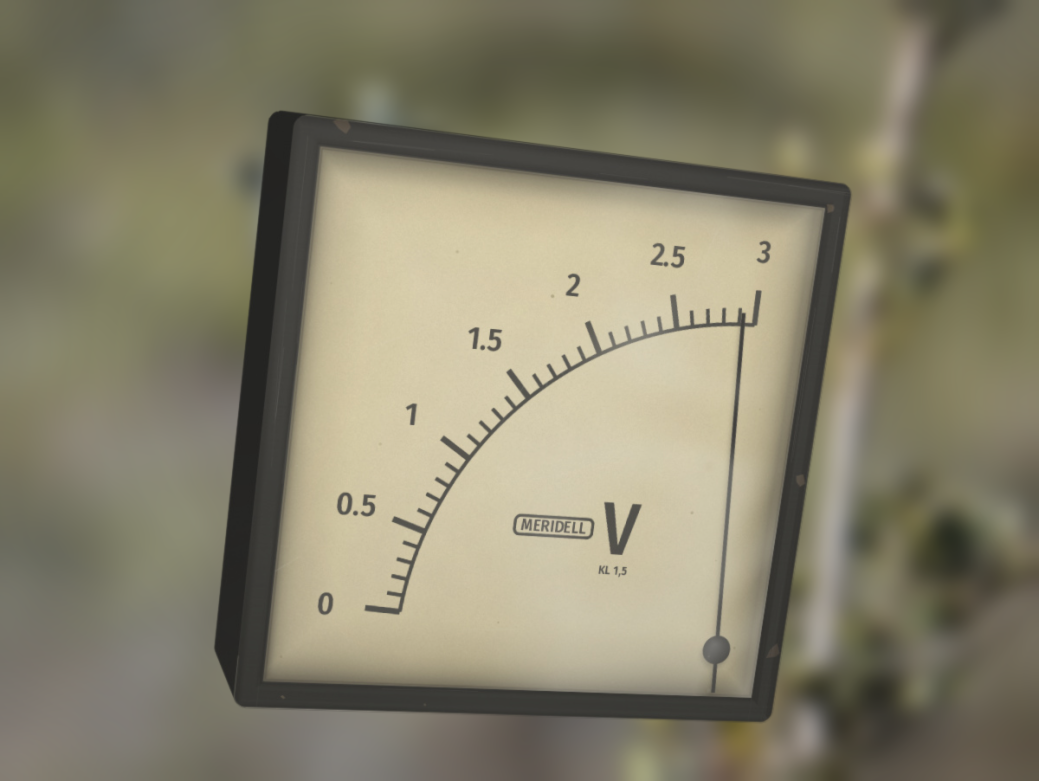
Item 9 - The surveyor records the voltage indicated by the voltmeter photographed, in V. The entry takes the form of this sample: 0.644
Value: 2.9
